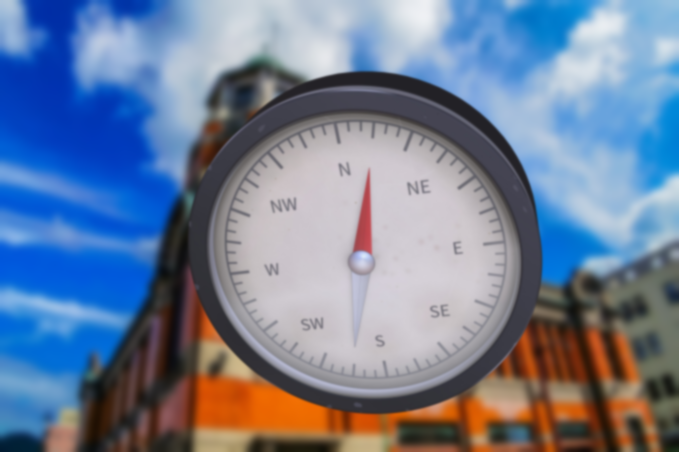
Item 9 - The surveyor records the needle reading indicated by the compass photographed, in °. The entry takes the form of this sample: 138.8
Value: 15
